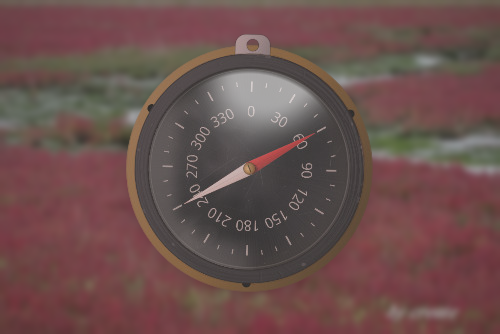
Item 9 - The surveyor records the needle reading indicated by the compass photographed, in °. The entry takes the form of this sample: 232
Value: 60
